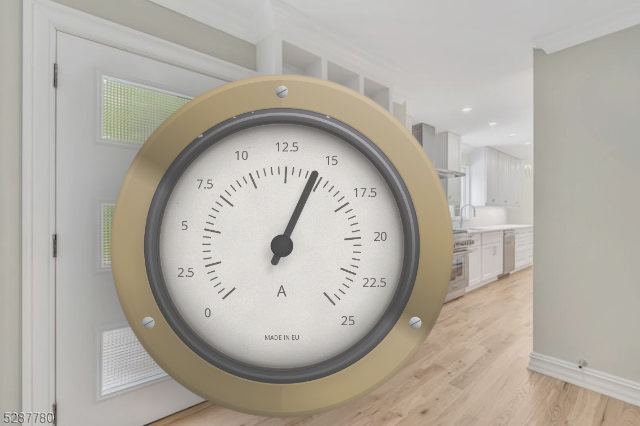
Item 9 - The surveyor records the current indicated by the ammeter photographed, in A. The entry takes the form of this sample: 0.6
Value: 14.5
